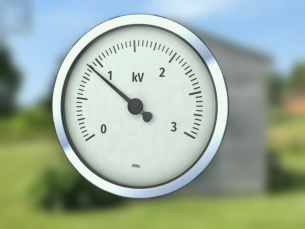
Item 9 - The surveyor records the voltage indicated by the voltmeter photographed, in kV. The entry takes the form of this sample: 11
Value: 0.9
